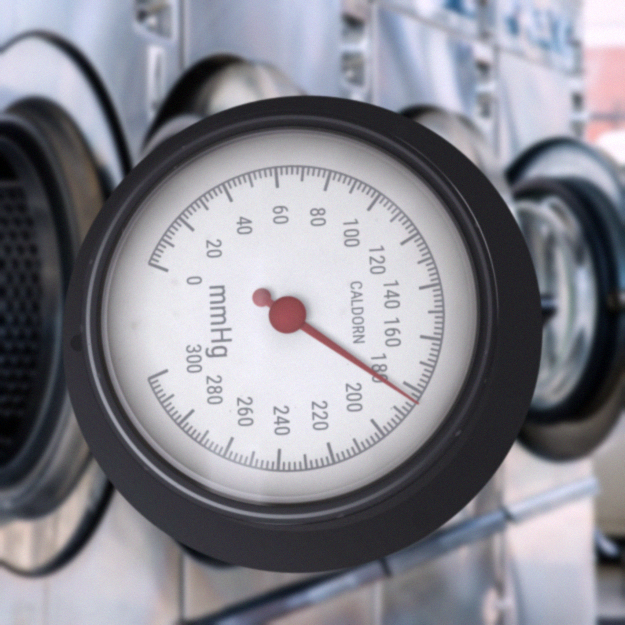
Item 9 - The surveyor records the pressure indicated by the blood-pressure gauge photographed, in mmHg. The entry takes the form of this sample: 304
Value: 184
